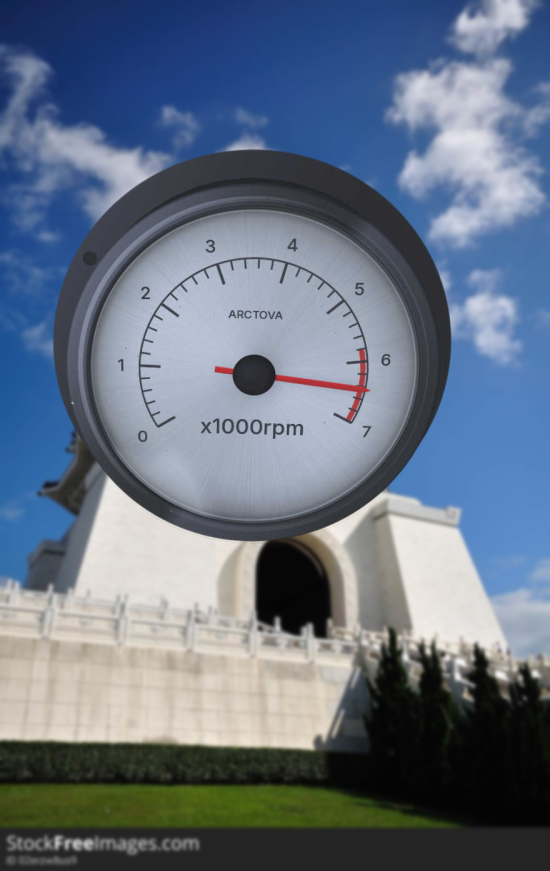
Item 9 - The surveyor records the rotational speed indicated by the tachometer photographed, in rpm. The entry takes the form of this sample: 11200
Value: 6400
